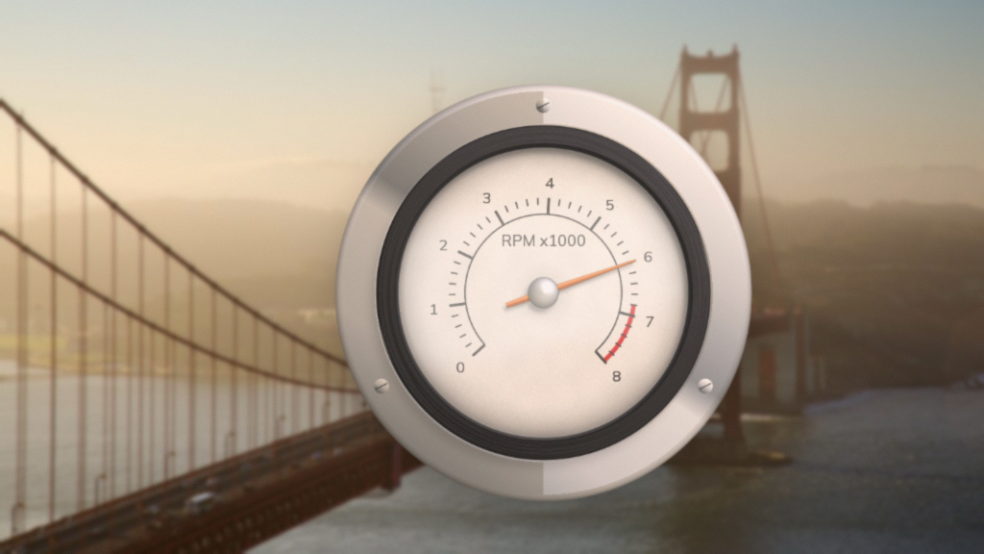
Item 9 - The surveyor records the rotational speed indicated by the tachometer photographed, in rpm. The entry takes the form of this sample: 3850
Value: 6000
